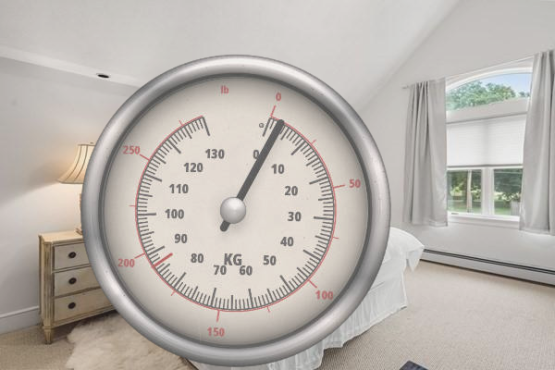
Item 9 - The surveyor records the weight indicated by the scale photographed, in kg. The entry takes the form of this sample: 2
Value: 3
